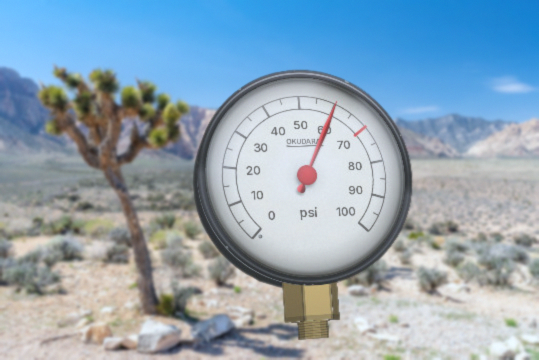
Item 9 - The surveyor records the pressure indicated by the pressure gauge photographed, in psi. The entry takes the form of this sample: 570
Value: 60
